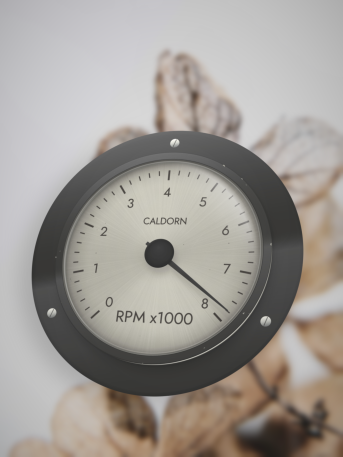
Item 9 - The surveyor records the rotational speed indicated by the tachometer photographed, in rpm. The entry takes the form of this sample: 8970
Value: 7800
